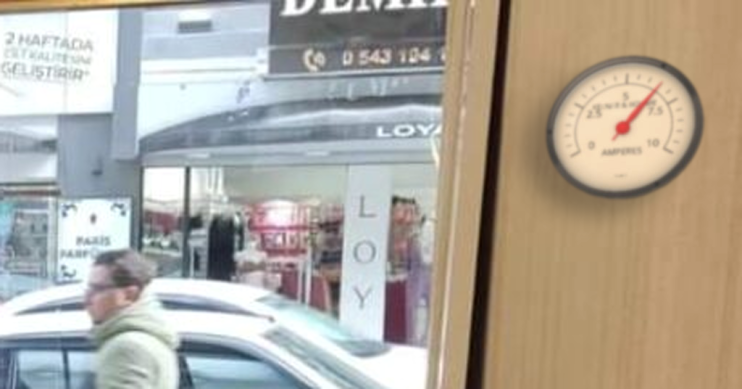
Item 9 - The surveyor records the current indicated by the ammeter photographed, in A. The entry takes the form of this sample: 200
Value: 6.5
